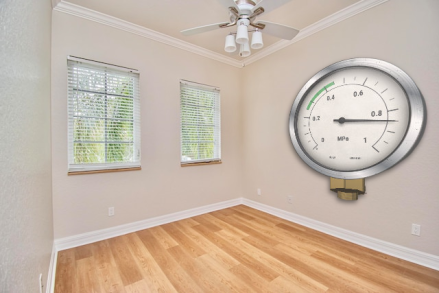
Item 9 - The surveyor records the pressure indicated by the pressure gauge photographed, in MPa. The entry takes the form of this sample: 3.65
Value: 0.85
